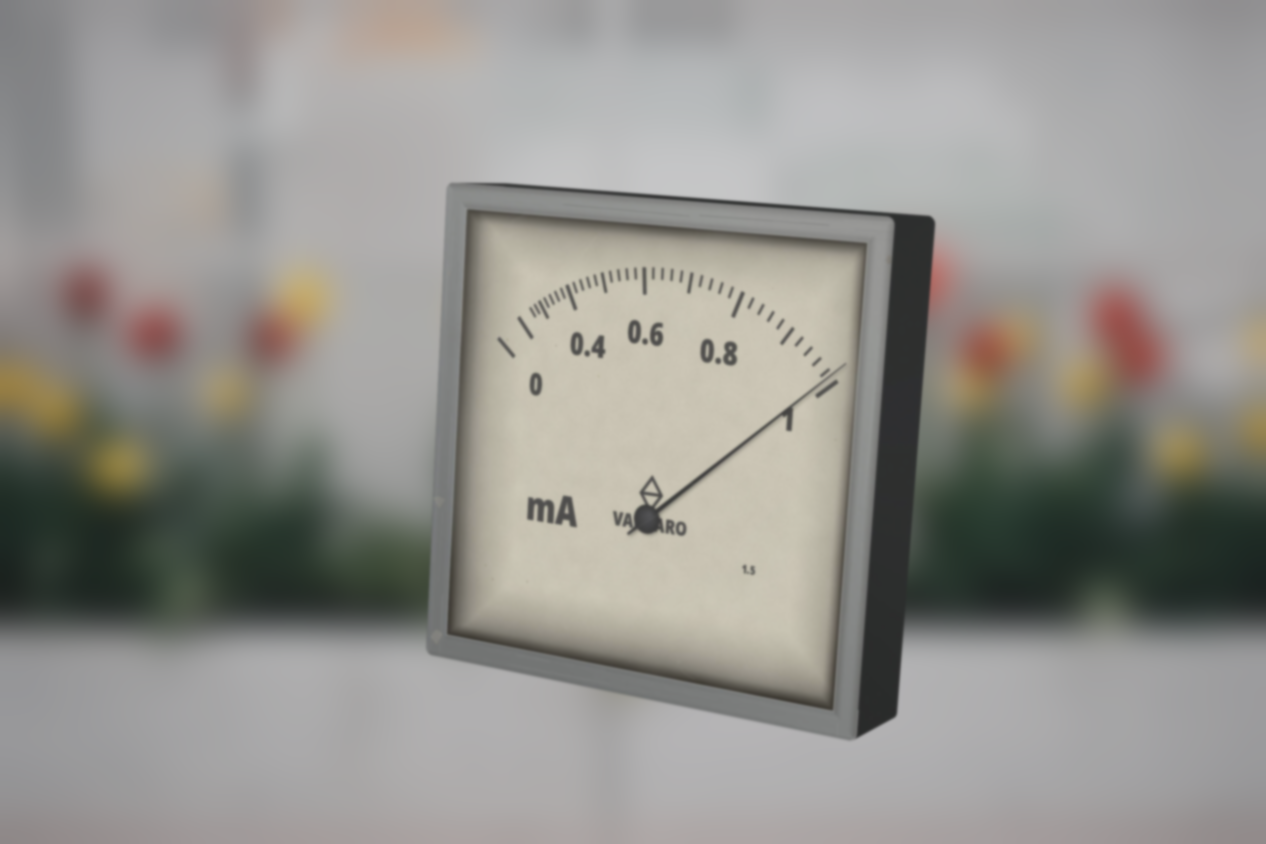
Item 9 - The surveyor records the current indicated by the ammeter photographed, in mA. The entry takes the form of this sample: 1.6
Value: 0.99
